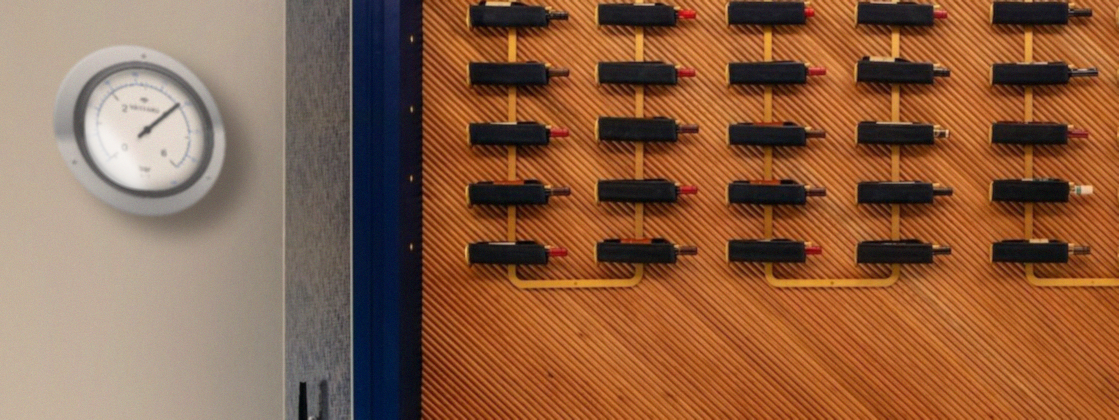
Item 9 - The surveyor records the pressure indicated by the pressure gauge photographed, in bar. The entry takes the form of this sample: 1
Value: 4
